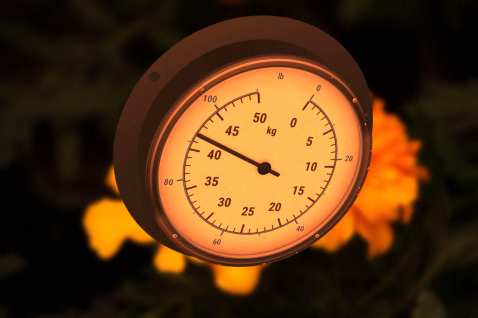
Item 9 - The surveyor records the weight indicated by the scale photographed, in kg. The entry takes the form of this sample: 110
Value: 42
